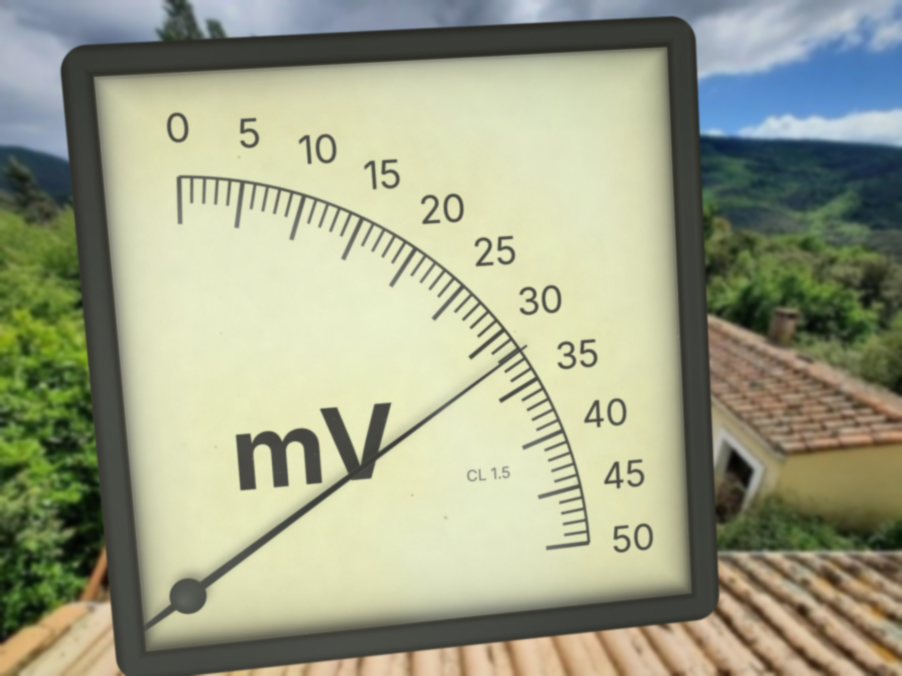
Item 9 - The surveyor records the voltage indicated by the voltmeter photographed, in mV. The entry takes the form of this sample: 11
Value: 32
